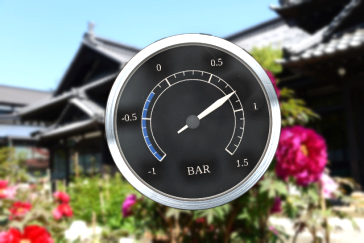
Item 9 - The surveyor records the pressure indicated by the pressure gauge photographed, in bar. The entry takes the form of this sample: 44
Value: 0.8
